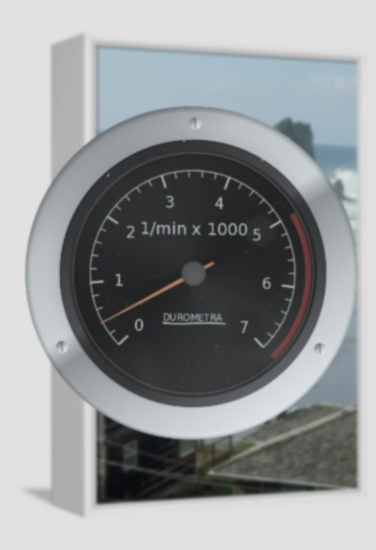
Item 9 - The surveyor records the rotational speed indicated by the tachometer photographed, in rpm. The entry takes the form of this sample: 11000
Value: 400
